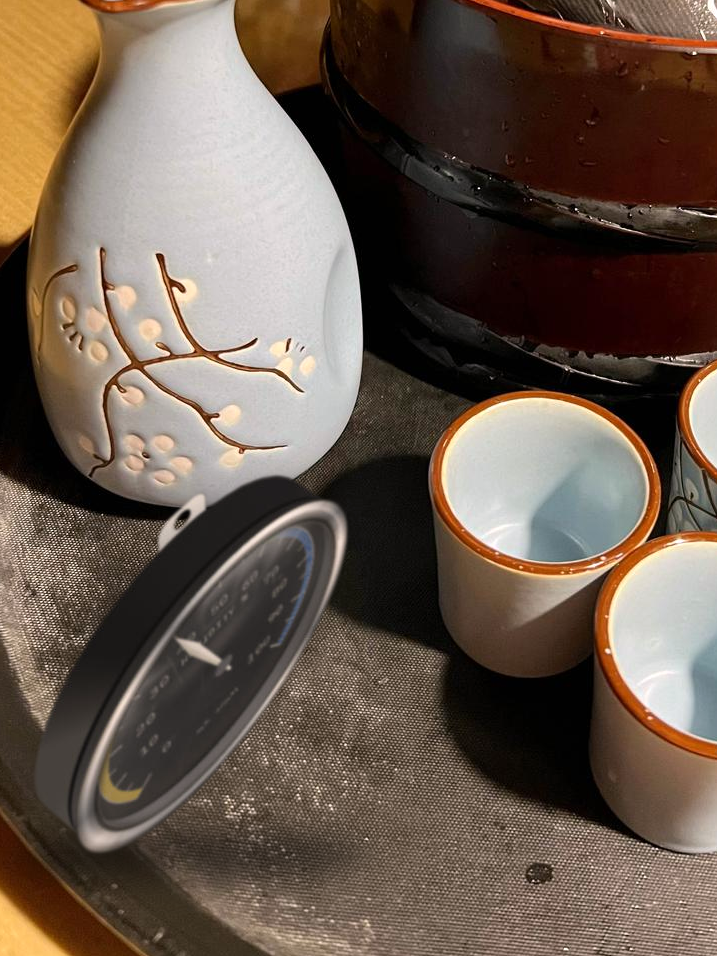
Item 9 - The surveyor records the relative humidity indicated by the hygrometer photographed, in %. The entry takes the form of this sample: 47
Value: 40
